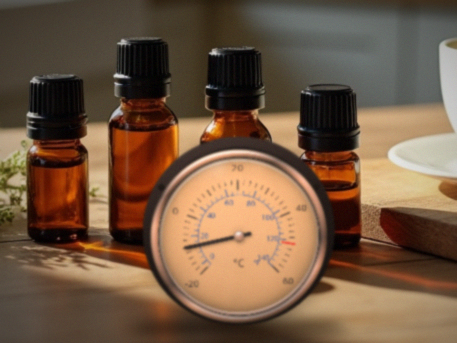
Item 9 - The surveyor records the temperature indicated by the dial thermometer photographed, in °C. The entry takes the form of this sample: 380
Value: -10
